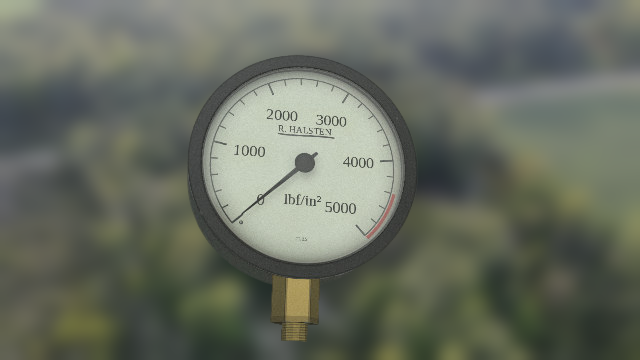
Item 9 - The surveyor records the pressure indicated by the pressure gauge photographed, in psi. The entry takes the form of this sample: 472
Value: 0
